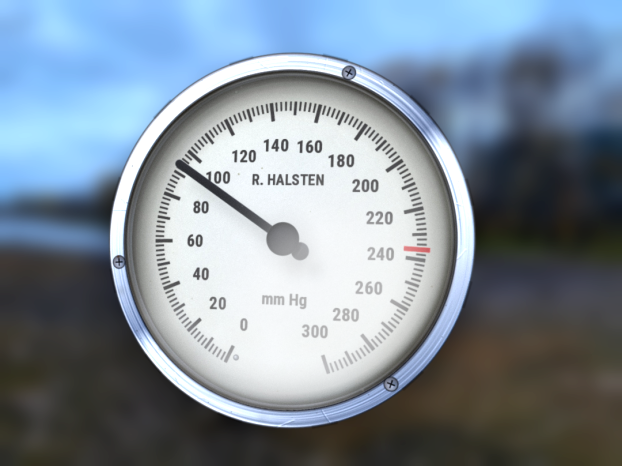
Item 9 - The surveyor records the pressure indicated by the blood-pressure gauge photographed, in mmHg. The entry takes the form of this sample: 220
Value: 94
